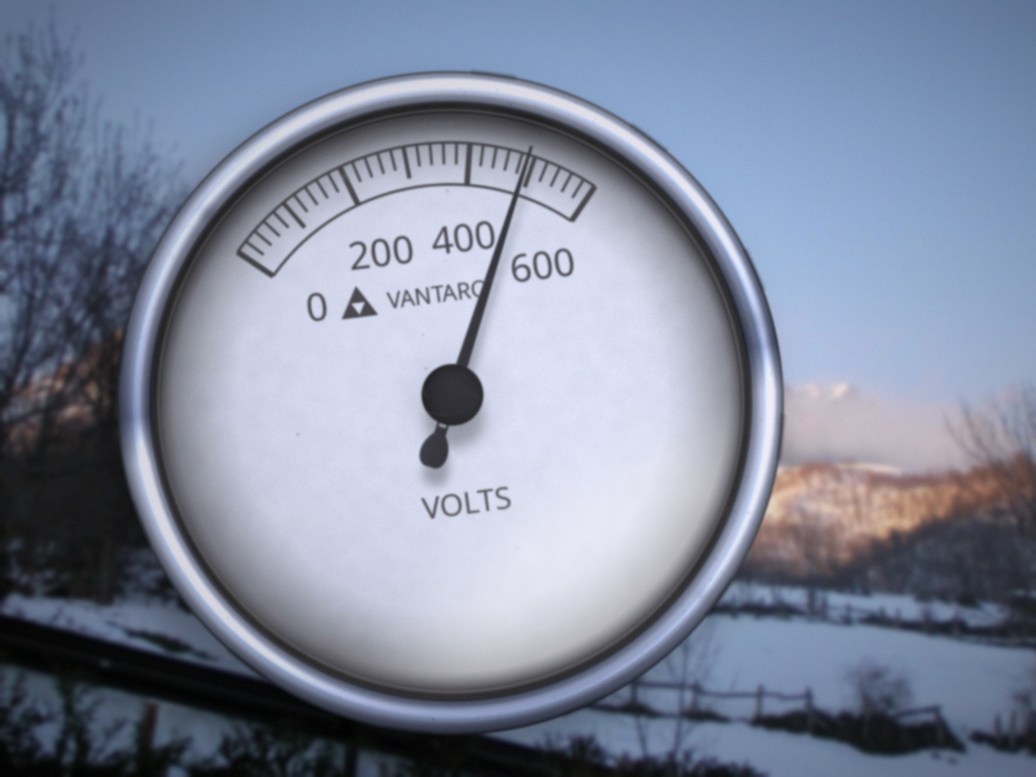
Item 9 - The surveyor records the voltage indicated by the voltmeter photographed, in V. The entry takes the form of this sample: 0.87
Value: 490
